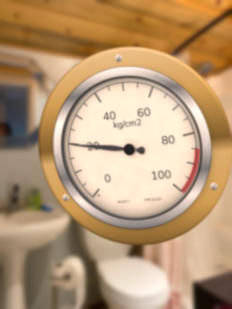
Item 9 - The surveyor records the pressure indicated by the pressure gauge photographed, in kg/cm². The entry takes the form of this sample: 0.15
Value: 20
